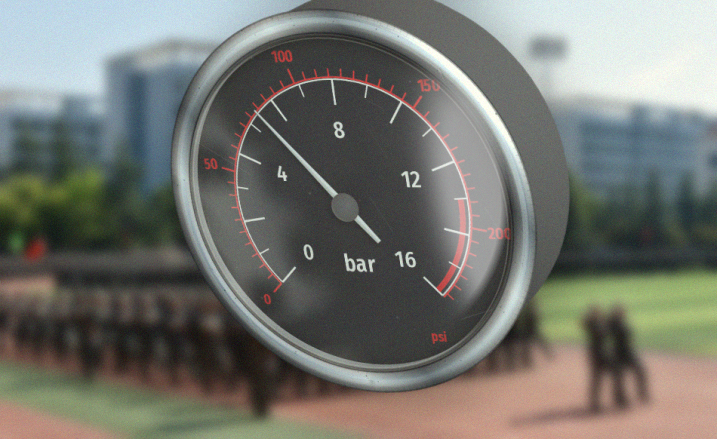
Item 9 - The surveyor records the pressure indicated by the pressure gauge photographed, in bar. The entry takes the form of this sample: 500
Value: 5.5
